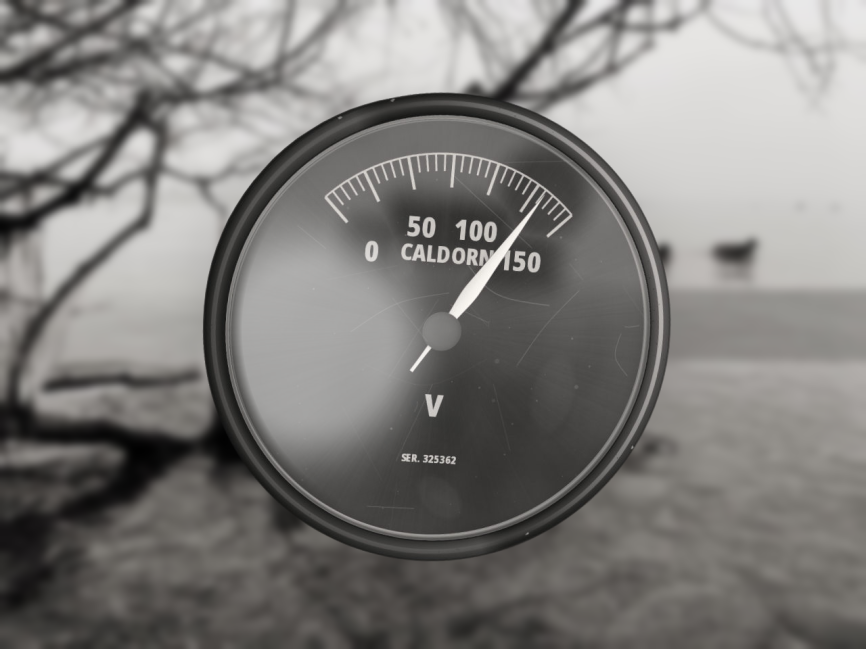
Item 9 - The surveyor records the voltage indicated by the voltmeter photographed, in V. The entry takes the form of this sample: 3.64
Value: 130
